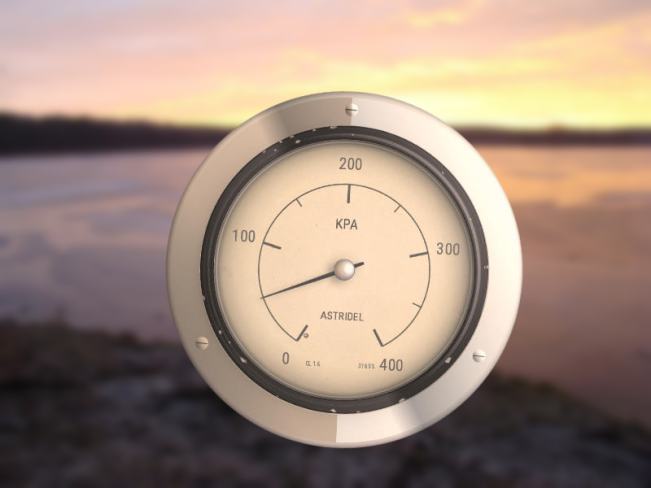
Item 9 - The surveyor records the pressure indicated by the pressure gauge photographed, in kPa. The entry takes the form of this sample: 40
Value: 50
